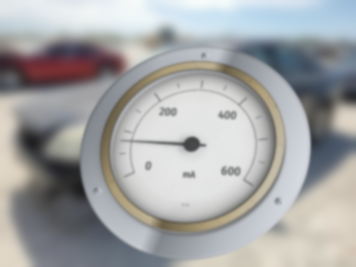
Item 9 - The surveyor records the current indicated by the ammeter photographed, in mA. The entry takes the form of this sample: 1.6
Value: 75
